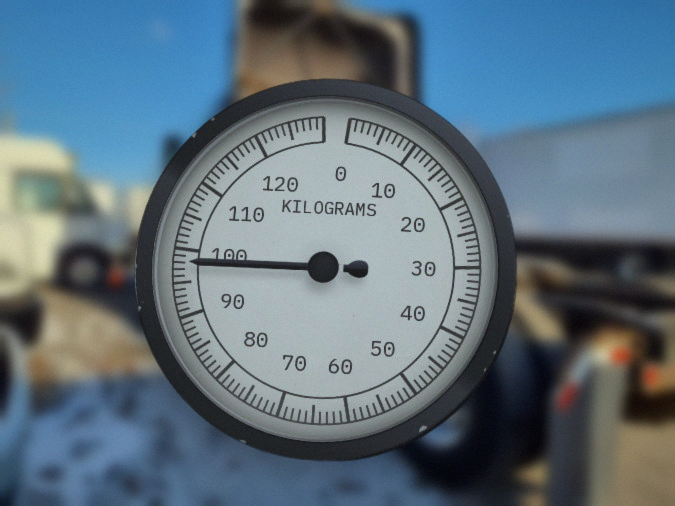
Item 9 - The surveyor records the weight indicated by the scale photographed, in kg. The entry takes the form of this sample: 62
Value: 98
